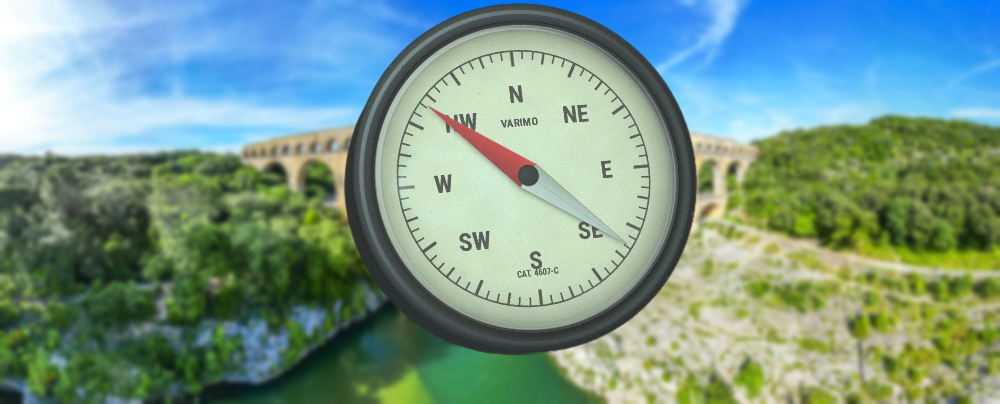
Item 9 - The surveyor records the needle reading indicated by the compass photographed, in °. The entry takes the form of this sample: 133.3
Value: 310
